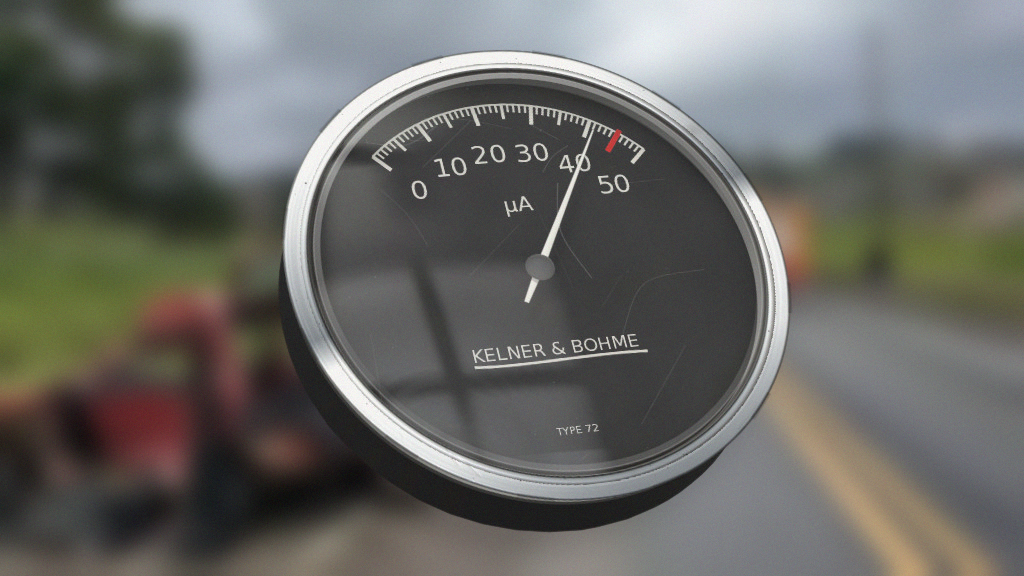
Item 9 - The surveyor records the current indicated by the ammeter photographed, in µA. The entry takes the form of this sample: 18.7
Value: 41
